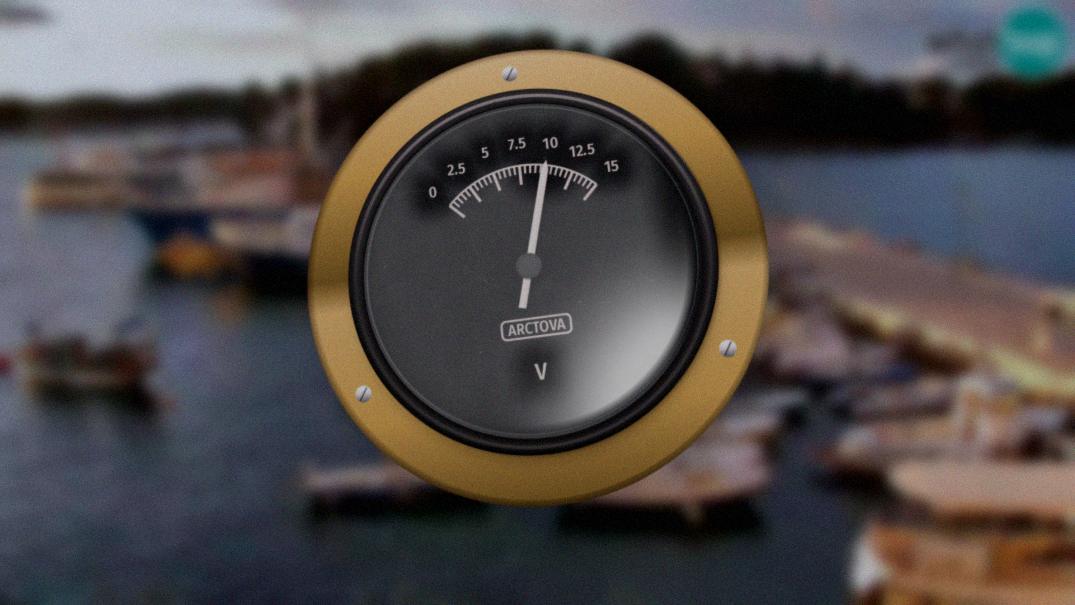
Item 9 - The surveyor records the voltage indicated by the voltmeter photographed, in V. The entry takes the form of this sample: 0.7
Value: 10
